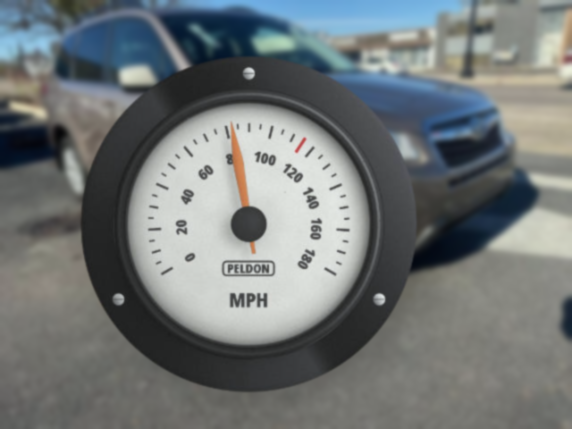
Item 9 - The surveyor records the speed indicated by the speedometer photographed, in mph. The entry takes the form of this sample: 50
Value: 82.5
